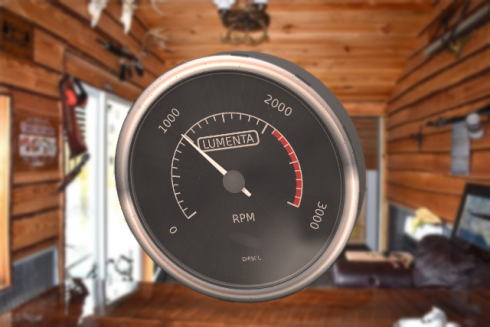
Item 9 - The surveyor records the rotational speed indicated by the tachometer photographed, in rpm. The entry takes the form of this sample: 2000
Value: 1000
